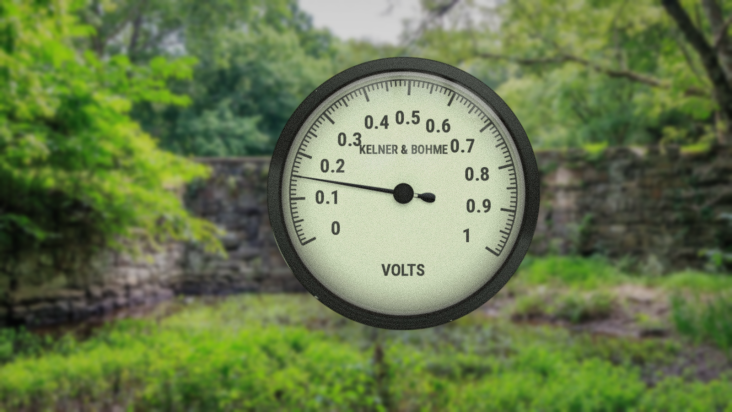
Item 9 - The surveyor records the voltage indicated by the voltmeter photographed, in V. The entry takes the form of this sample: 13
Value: 0.15
